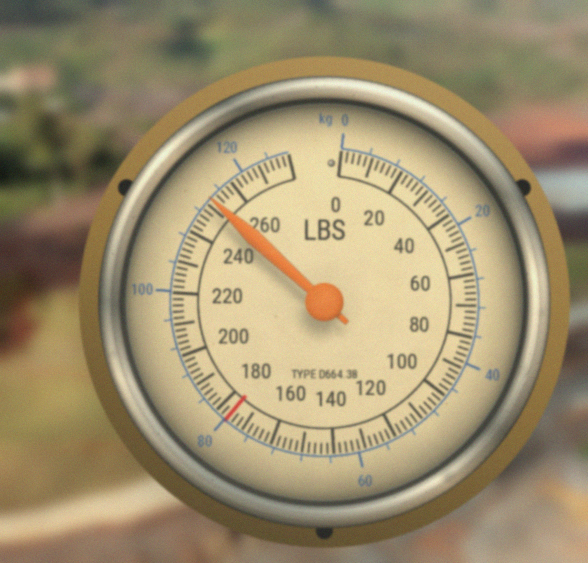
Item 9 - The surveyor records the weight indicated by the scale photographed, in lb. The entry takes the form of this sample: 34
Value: 252
